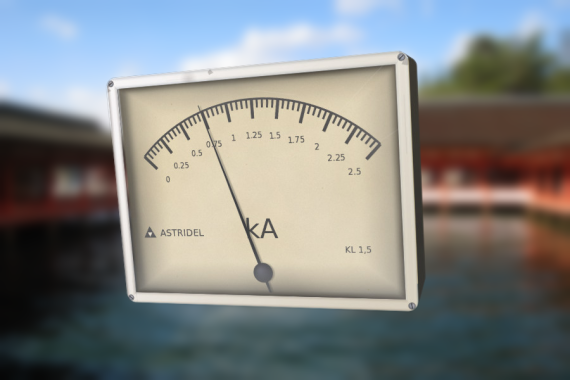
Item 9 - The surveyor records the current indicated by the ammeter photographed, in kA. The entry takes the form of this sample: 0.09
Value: 0.75
